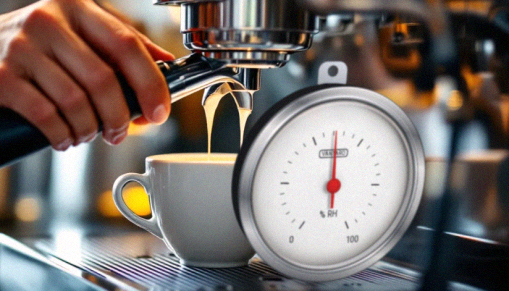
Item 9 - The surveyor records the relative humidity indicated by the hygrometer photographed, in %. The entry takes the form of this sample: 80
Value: 48
